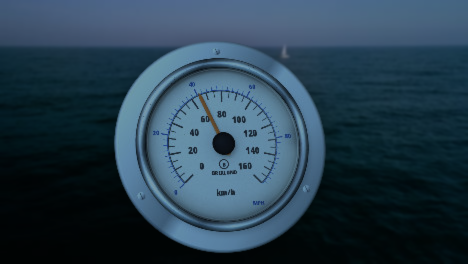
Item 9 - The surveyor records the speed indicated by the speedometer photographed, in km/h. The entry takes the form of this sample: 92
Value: 65
